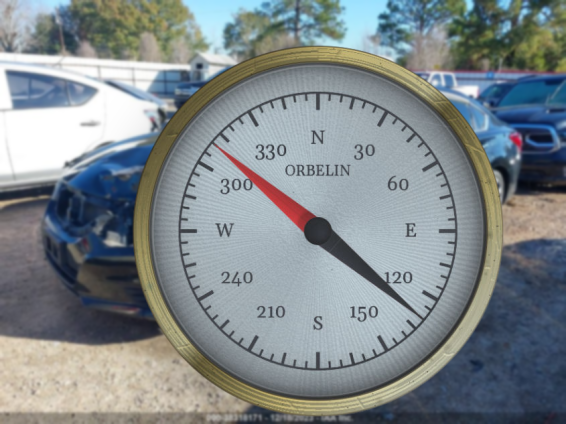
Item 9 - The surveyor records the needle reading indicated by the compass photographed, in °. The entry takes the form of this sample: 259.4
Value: 310
